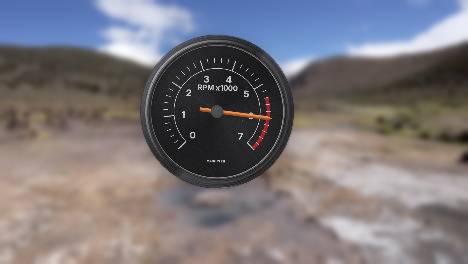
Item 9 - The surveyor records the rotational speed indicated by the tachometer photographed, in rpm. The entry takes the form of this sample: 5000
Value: 6000
